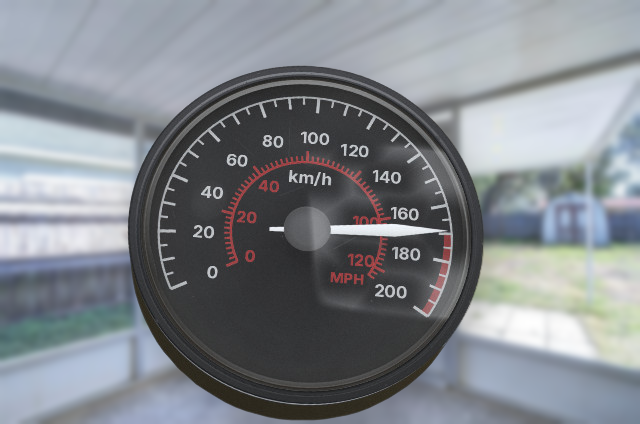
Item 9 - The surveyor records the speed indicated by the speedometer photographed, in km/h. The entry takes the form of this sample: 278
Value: 170
